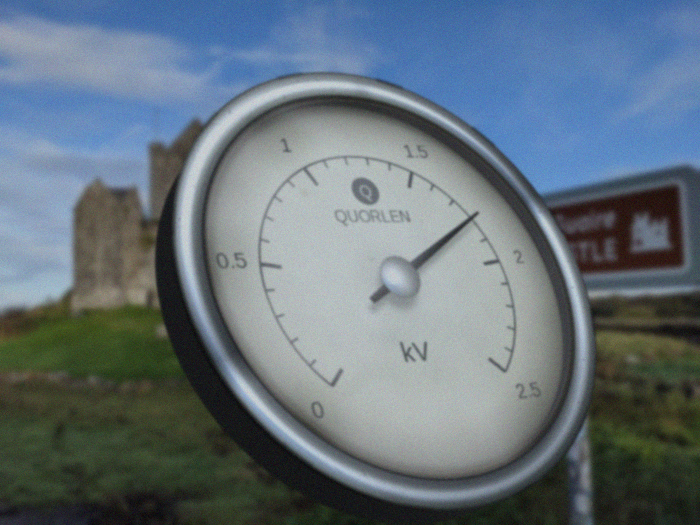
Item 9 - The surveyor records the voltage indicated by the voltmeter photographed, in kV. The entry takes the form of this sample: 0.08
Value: 1.8
